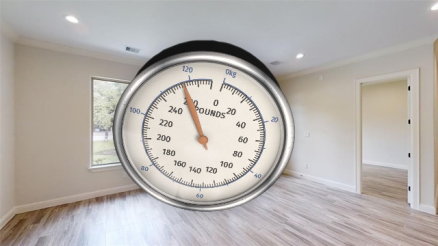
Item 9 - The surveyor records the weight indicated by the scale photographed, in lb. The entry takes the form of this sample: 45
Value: 260
